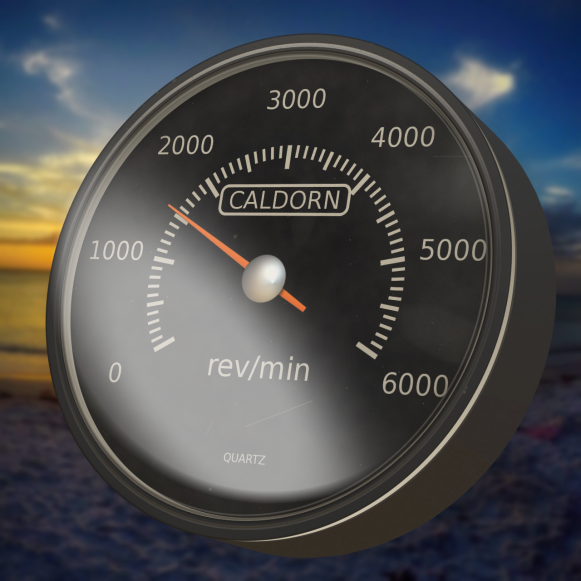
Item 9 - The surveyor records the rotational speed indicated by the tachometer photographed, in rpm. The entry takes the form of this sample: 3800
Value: 1550
